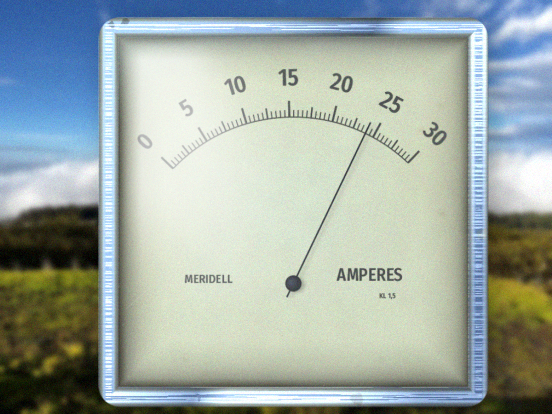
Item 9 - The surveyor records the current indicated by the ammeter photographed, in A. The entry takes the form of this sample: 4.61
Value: 24
